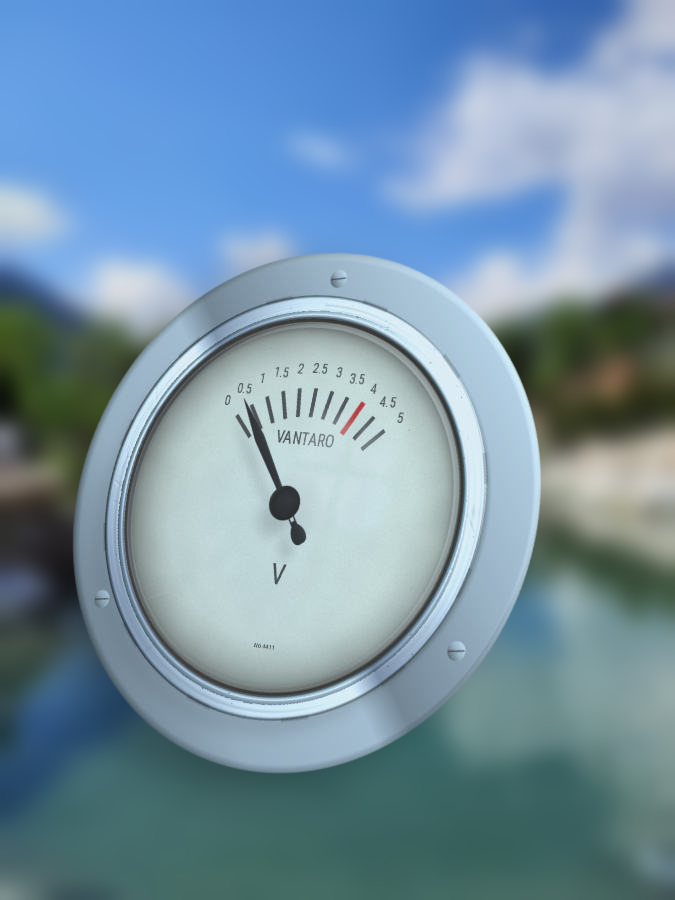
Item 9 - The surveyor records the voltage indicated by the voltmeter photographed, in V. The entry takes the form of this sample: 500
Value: 0.5
